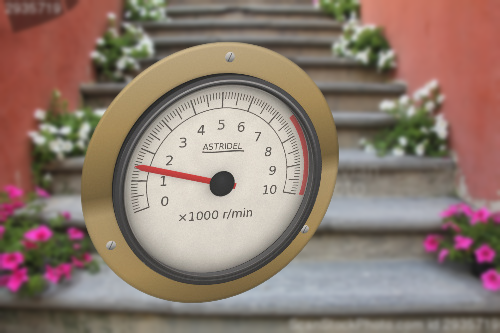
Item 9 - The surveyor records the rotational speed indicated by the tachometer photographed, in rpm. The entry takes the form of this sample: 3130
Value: 1500
